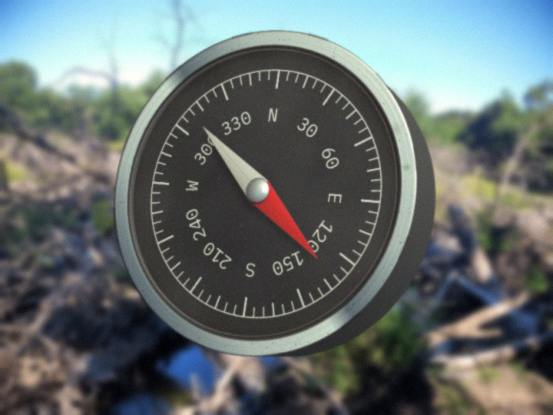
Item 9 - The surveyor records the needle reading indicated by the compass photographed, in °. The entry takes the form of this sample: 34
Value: 130
